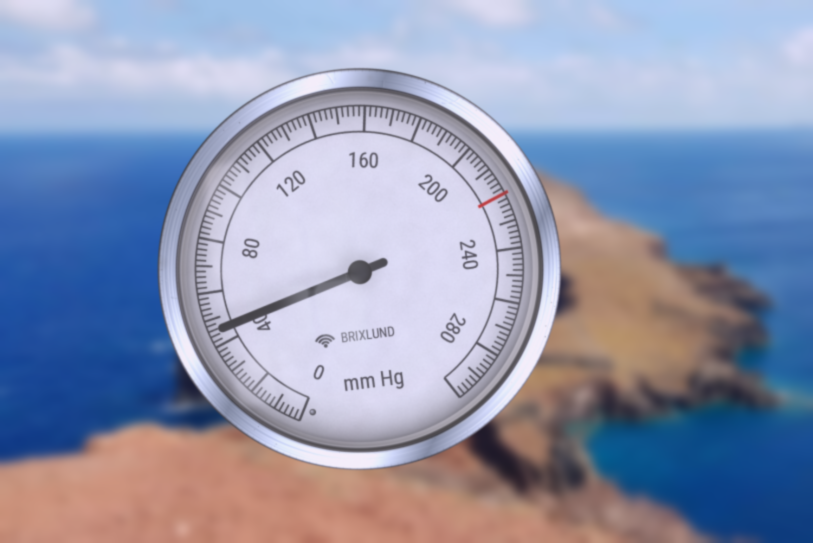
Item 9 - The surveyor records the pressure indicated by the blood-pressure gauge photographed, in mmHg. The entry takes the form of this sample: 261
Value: 46
